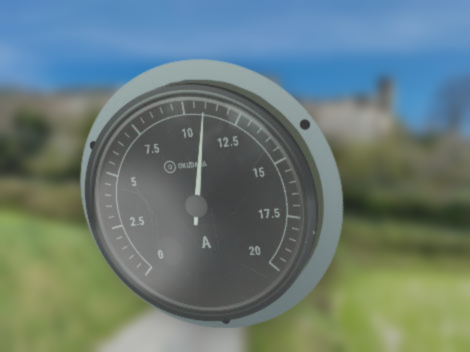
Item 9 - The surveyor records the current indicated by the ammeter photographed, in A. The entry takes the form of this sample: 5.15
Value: 11
